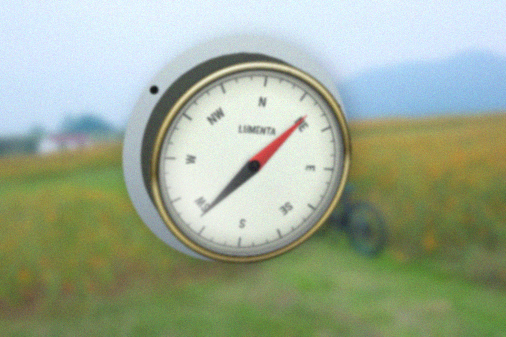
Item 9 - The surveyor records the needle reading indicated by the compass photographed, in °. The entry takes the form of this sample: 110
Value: 40
